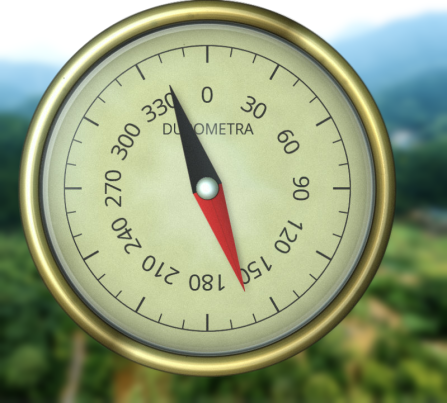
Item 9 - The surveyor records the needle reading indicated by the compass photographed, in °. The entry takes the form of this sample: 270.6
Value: 160
